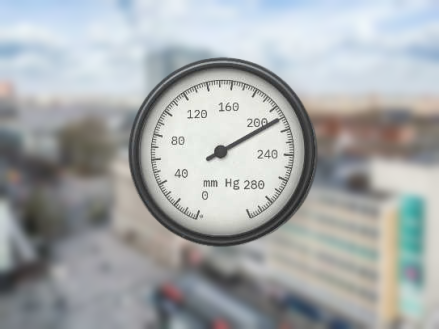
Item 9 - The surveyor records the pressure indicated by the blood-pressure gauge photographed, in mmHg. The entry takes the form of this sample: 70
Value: 210
